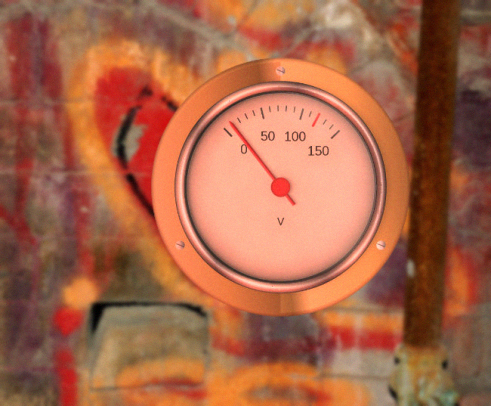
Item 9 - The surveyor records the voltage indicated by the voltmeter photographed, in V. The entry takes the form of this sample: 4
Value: 10
